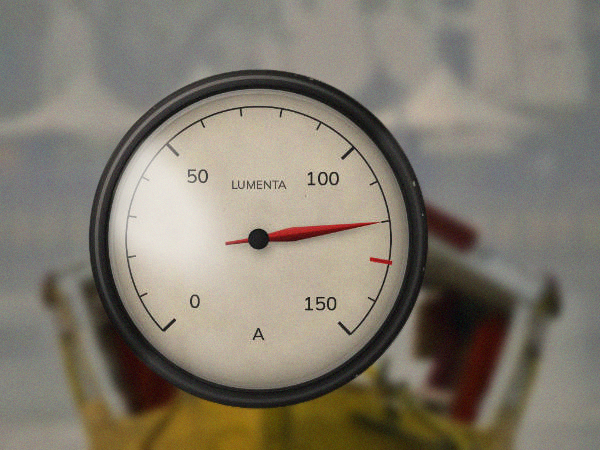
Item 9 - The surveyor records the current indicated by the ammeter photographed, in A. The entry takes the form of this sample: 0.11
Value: 120
